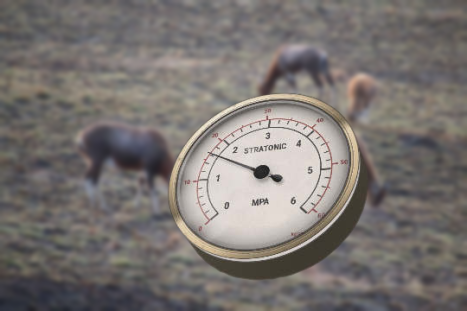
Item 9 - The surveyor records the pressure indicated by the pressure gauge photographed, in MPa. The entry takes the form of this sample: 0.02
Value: 1.6
